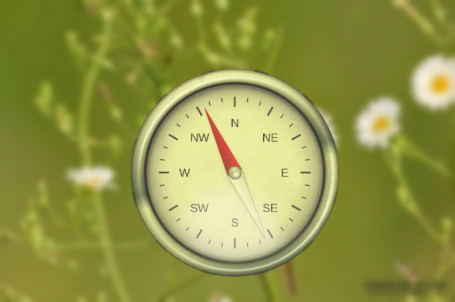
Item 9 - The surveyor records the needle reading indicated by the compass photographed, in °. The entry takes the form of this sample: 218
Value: 335
